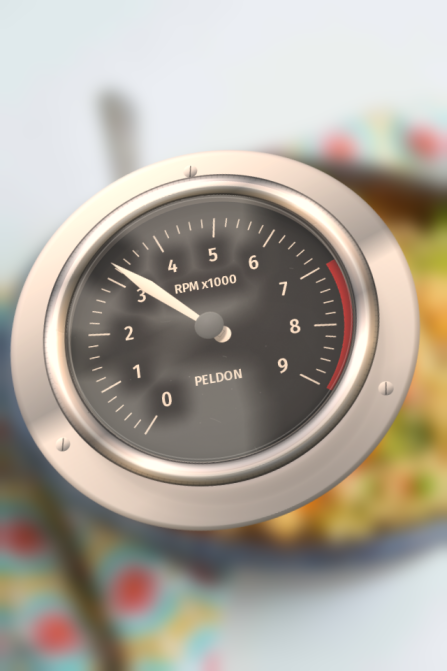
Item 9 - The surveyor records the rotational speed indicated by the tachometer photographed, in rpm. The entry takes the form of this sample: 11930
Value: 3200
